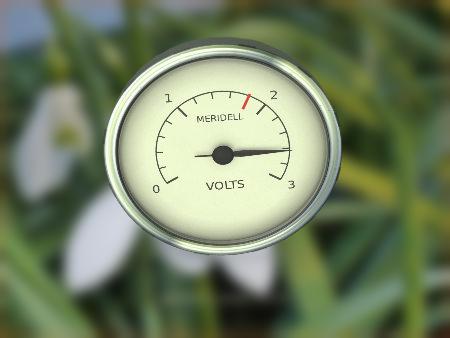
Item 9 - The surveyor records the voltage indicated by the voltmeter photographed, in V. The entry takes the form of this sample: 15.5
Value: 2.6
